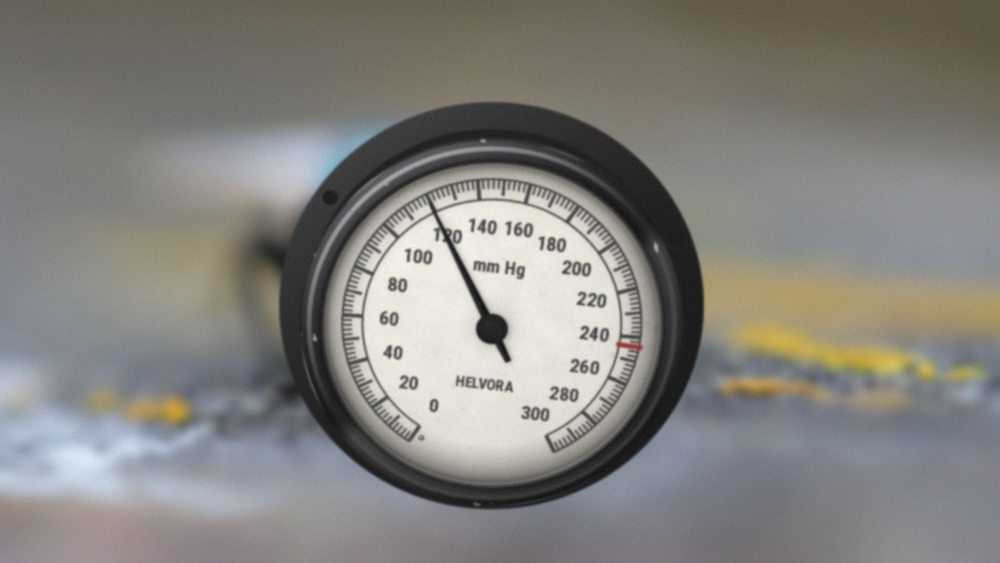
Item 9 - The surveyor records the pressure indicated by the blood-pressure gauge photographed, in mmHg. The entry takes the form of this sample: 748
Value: 120
